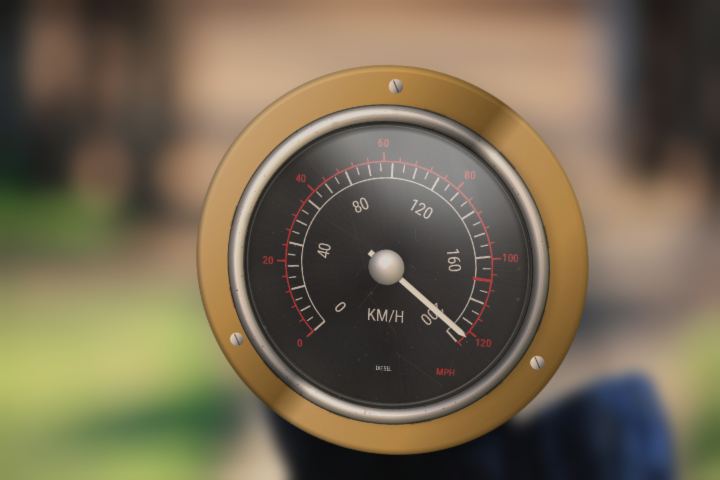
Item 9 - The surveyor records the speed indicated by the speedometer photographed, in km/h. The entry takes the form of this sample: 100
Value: 195
